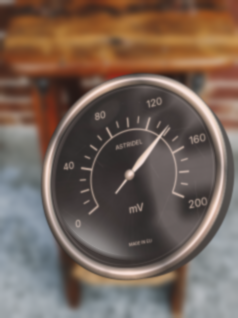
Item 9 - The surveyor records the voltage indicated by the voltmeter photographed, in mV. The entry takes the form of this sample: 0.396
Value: 140
